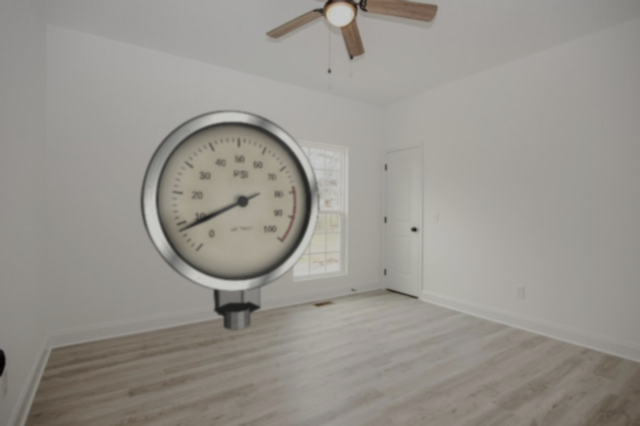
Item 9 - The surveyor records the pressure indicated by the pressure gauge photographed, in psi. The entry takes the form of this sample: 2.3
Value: 8
